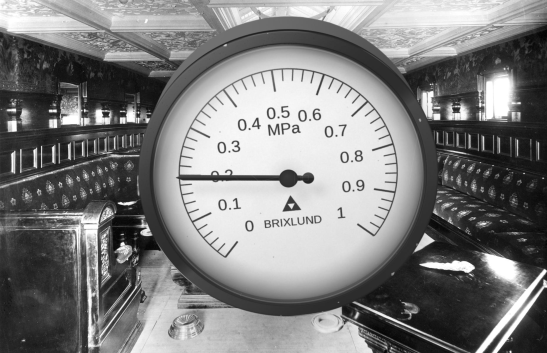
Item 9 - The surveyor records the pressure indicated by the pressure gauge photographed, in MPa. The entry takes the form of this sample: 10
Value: 0.2
